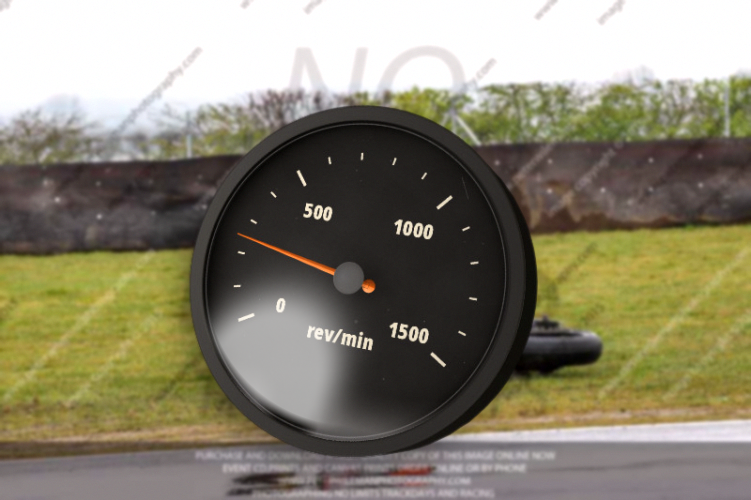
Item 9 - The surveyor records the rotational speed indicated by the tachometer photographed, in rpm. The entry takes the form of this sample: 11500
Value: 250
